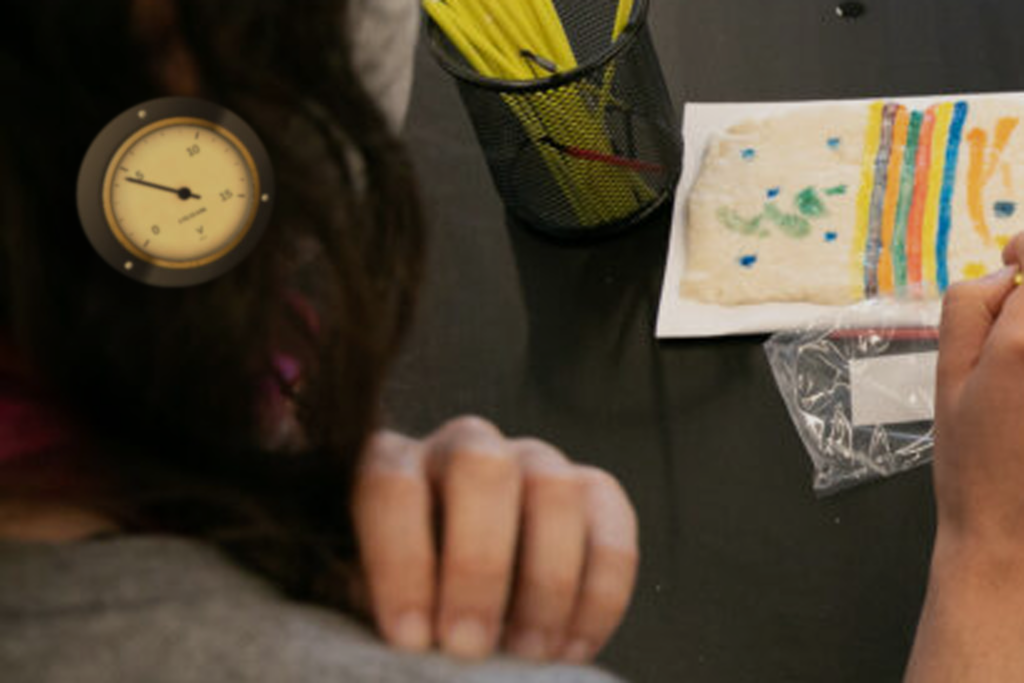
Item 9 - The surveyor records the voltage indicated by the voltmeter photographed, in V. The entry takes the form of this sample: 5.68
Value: 4.5
